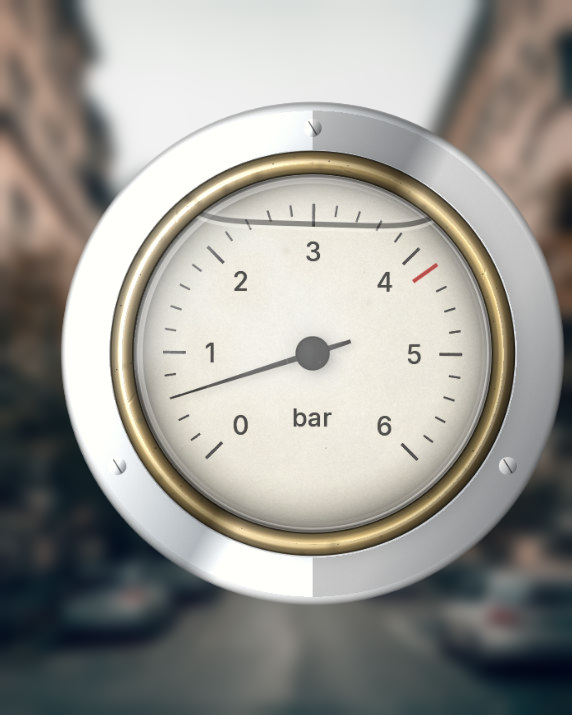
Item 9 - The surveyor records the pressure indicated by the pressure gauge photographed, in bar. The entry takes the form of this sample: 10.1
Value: 0.6
